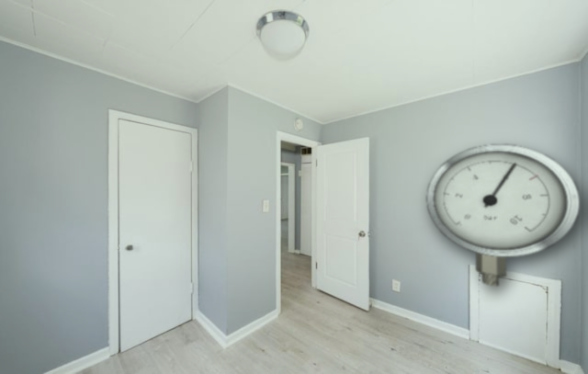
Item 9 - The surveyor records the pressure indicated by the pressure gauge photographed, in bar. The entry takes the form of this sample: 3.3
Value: 6
